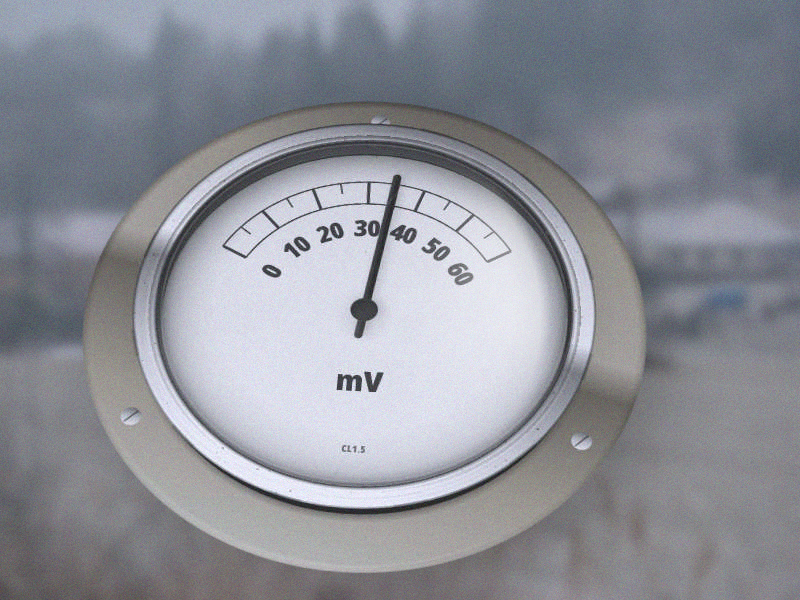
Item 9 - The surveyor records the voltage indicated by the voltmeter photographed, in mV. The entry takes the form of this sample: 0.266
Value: 35
